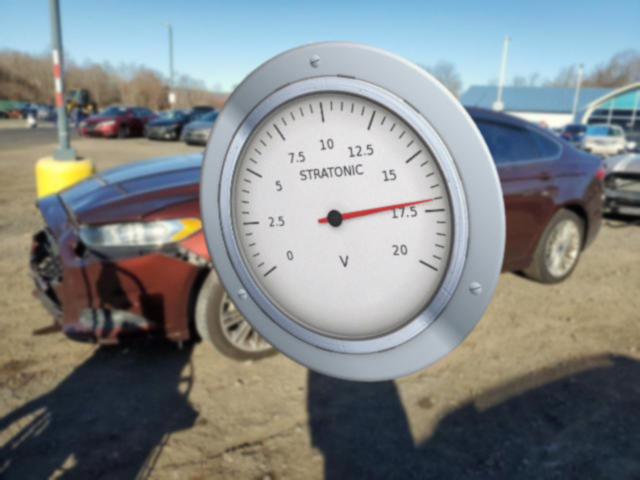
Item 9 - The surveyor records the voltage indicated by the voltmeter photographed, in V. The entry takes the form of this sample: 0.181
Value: 17
